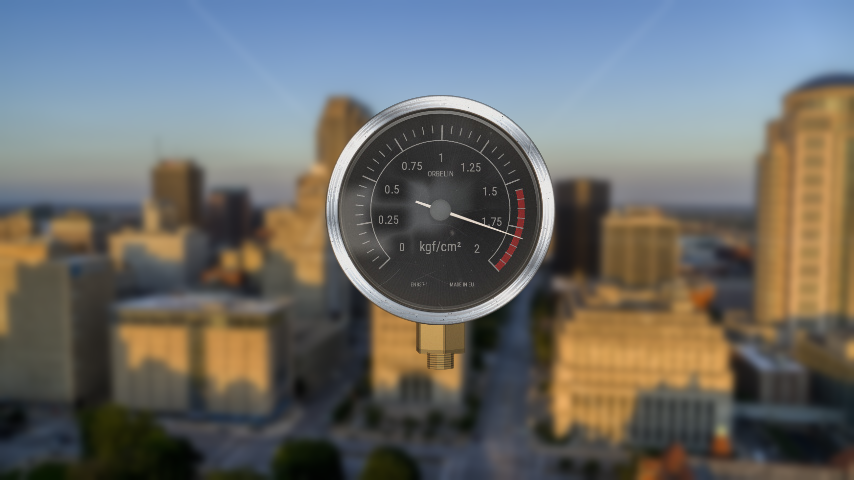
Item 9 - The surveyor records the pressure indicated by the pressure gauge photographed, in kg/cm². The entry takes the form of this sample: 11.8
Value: 1.8
